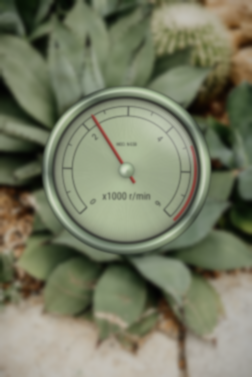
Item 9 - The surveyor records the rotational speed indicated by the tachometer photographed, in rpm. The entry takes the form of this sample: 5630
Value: 2250
